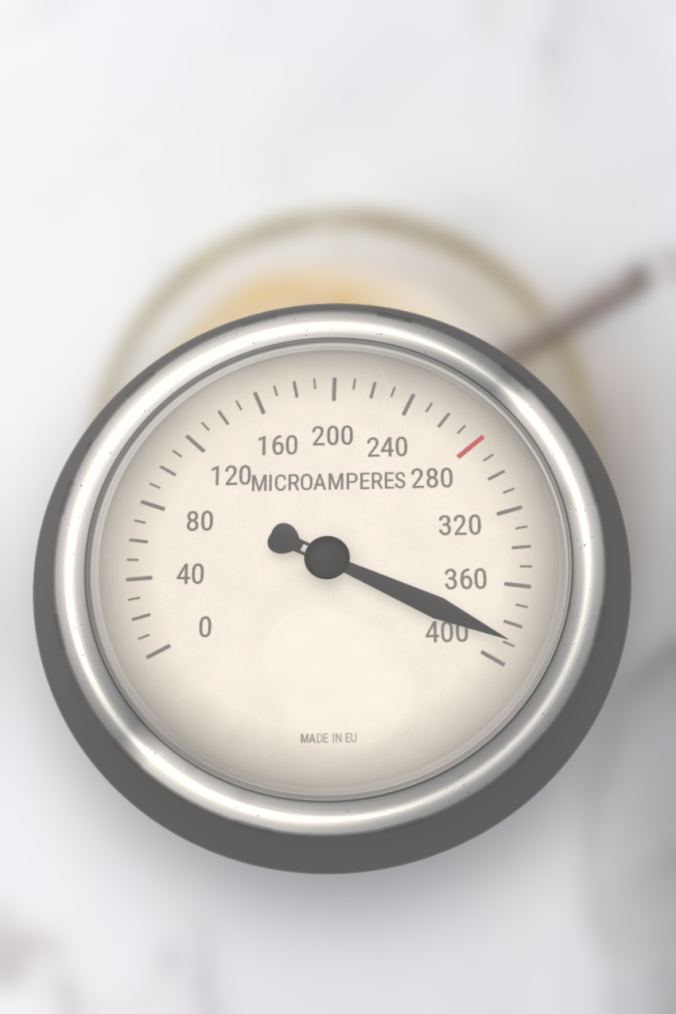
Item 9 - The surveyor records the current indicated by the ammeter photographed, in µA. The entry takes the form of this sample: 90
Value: 390
